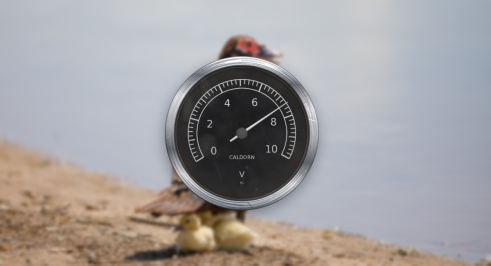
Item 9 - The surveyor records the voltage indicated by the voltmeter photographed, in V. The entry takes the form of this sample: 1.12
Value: 7.4
